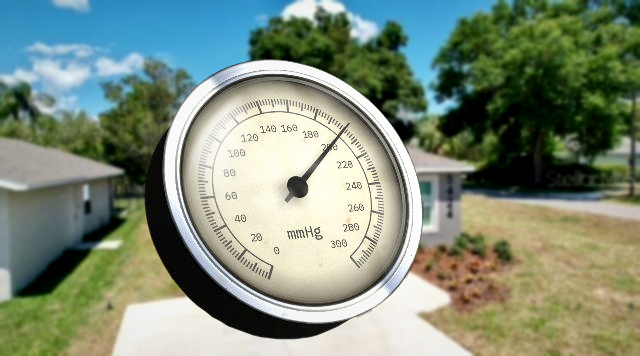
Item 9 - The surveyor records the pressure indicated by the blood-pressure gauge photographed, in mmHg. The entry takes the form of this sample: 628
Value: 200
